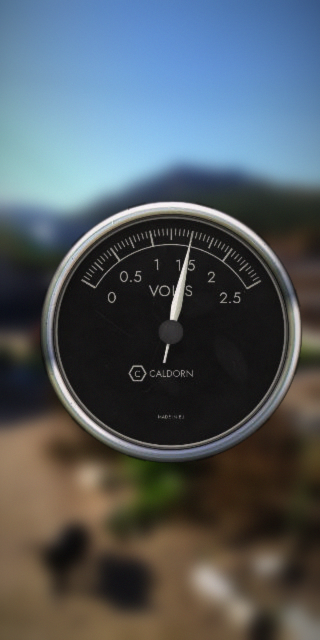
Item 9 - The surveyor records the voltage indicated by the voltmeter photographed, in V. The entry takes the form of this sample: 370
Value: 1.5
